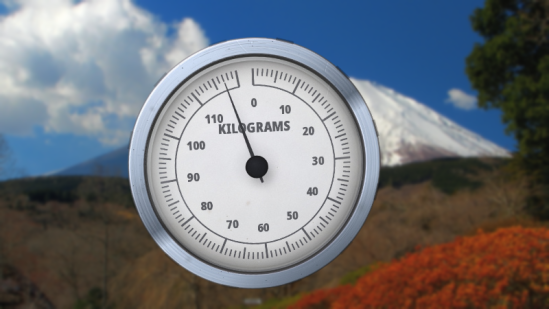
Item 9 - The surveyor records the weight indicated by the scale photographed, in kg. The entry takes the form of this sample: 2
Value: 117
